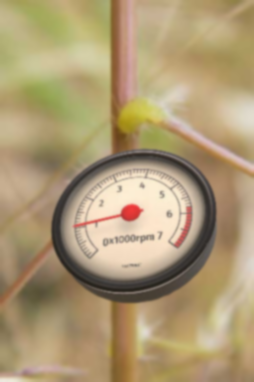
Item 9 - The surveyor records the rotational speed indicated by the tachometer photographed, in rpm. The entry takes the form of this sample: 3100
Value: 1000
